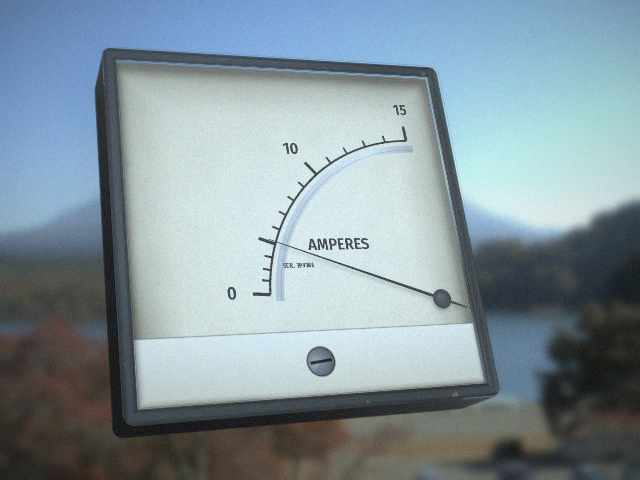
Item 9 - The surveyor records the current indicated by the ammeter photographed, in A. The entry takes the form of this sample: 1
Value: 5
